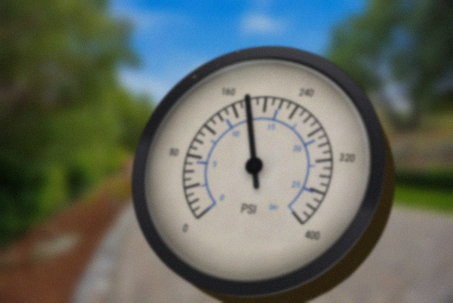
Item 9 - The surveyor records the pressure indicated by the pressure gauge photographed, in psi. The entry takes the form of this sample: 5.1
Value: 180
